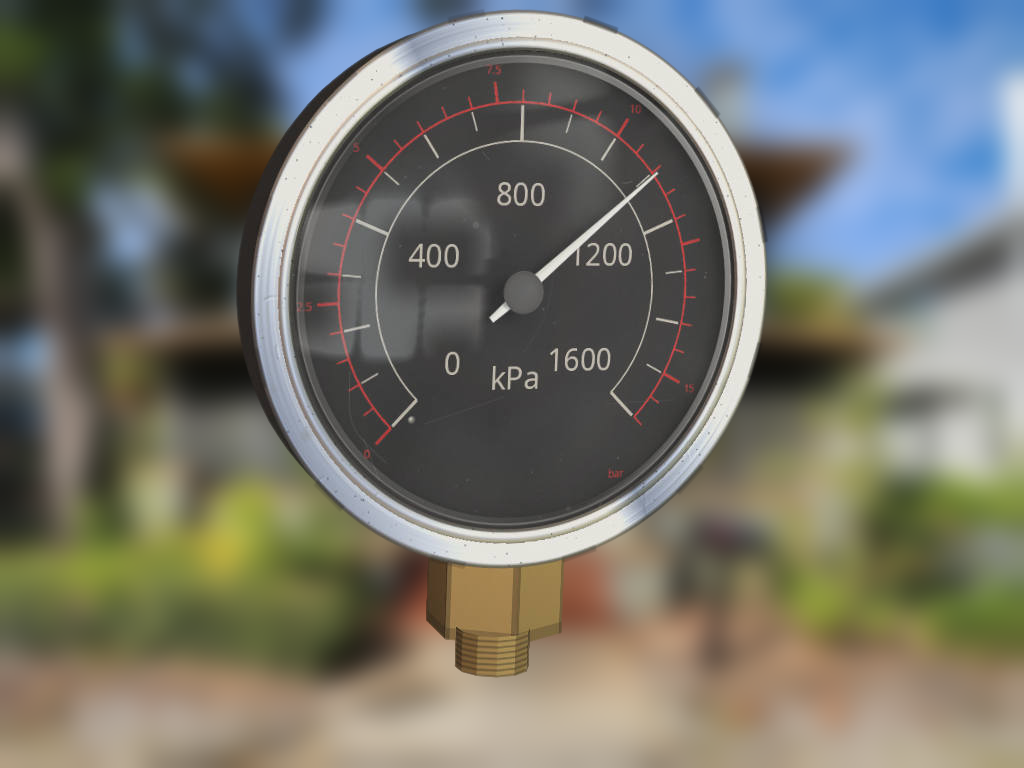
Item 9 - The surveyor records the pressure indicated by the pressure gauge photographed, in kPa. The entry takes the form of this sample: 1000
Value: 1100
